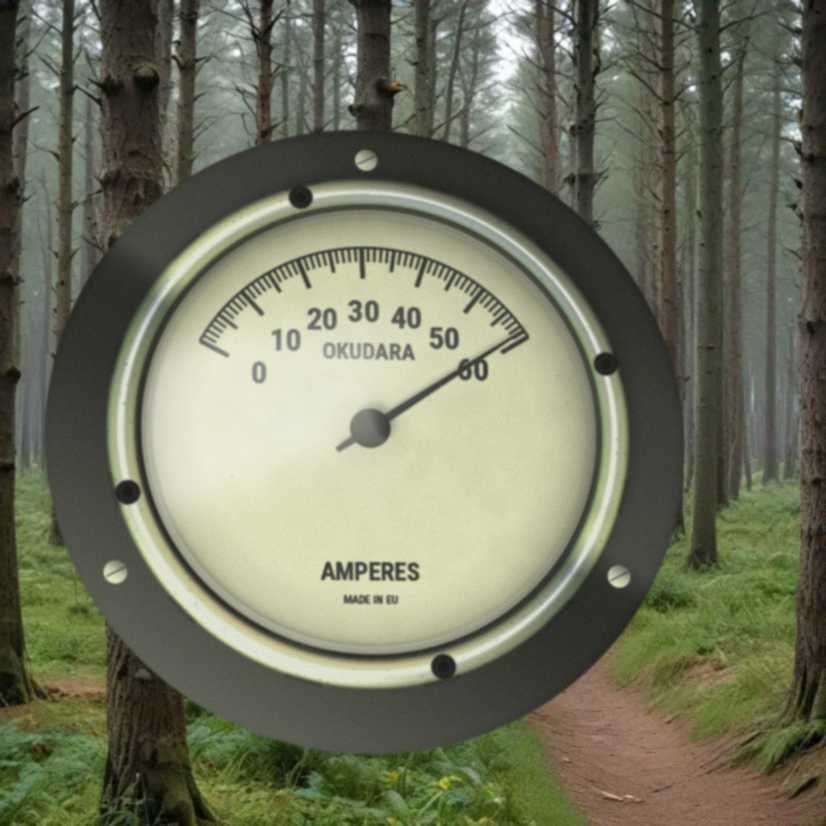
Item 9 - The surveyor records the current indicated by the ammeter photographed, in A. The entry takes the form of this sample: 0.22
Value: 59
